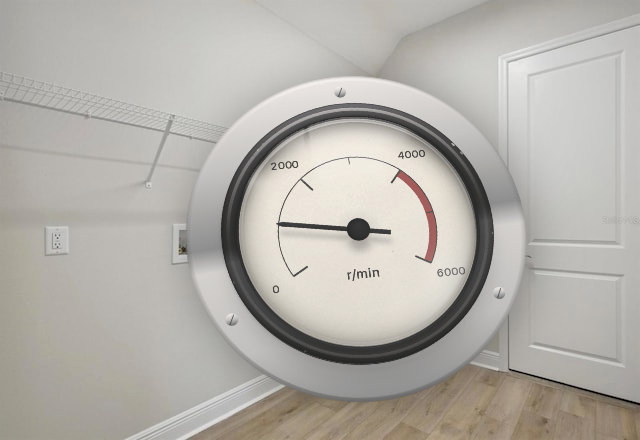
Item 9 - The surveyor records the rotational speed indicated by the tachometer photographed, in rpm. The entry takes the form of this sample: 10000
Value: 1000
